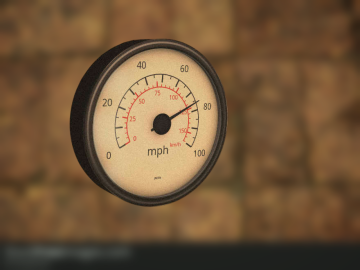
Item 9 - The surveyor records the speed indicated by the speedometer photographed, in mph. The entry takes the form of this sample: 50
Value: 75
